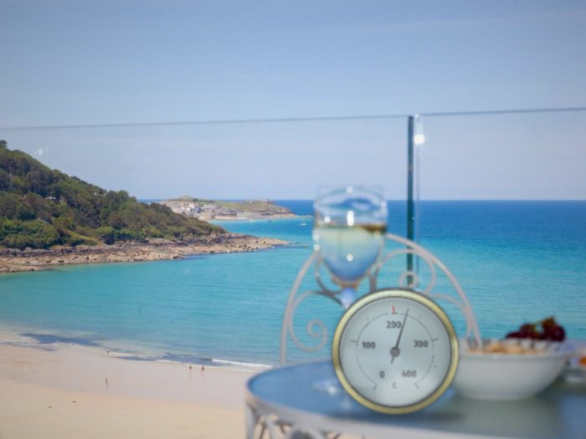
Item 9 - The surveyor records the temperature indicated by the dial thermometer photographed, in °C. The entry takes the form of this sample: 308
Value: 225
